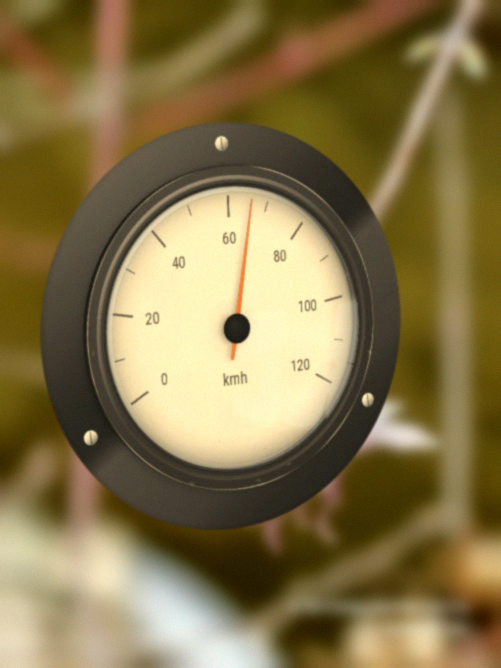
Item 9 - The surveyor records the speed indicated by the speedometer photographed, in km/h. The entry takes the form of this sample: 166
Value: 65
